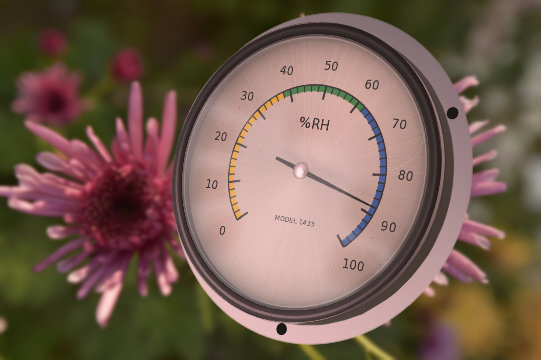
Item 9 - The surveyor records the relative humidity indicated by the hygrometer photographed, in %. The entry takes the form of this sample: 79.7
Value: 88
